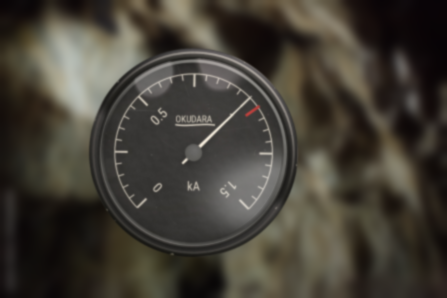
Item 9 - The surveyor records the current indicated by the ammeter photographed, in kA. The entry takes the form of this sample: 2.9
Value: 1
